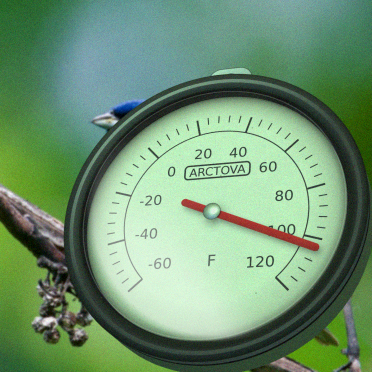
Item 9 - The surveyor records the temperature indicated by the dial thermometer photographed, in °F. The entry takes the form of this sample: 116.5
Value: 104
